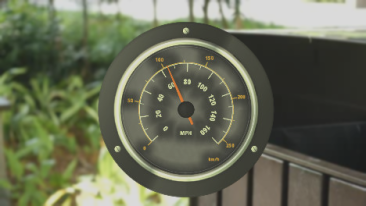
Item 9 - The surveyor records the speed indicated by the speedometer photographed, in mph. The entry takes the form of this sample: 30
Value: 65
